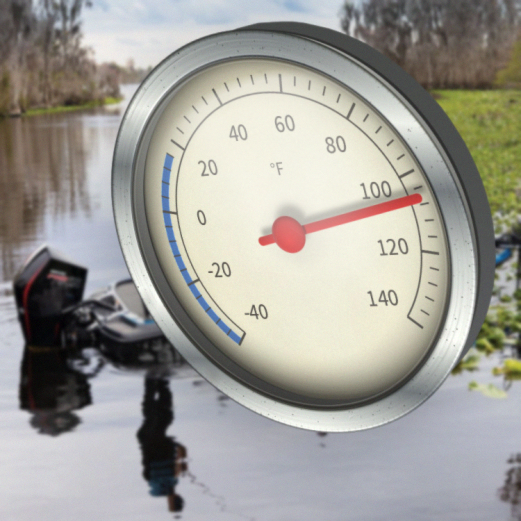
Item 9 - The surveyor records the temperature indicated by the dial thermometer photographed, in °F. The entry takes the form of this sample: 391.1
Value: 106
